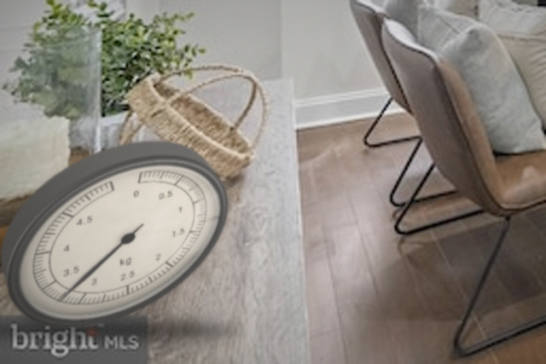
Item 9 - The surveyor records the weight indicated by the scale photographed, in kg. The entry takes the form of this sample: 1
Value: 3.25
